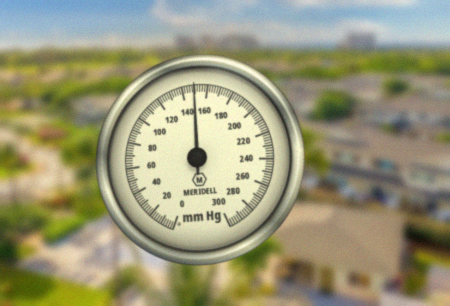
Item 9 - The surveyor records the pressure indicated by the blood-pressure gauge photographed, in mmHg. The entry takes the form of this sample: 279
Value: 150
